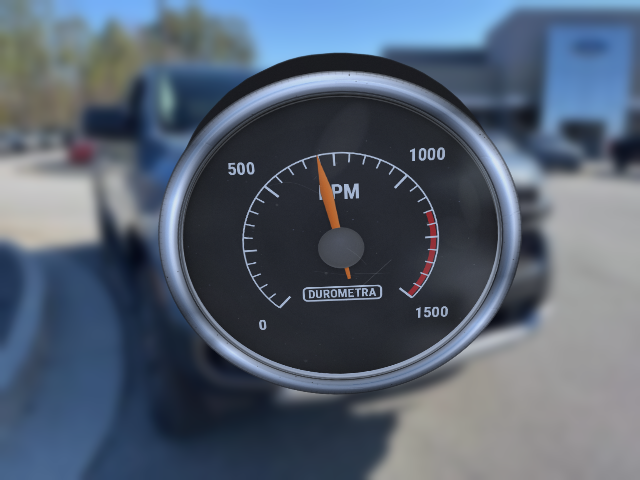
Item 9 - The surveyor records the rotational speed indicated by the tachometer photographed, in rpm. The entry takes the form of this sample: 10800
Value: 700
